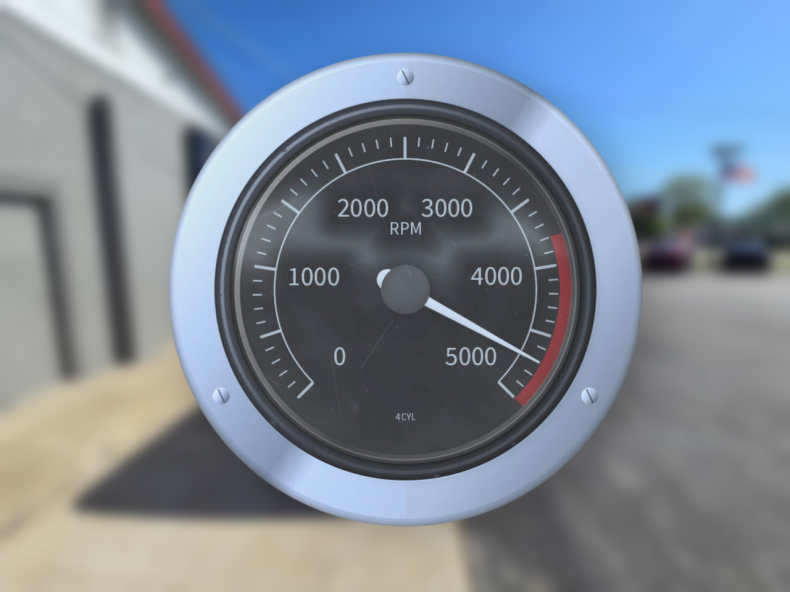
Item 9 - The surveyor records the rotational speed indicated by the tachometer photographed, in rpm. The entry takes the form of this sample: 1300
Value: 4700
